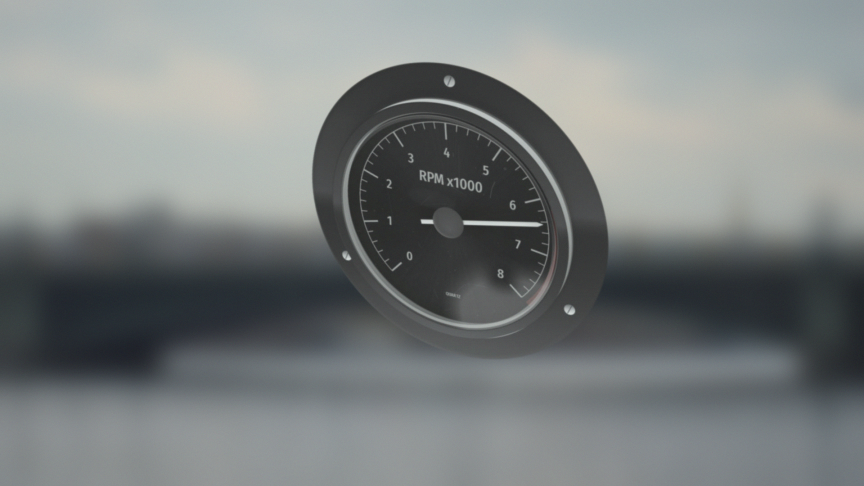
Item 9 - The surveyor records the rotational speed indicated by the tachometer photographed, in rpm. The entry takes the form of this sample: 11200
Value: 6400
